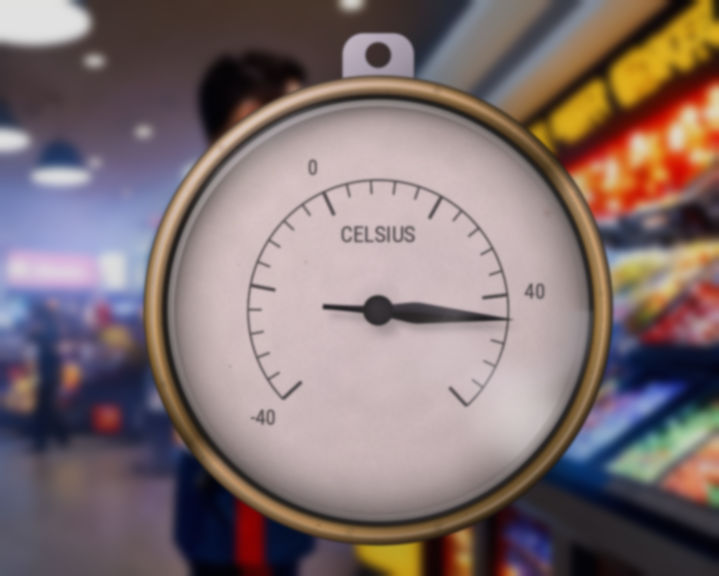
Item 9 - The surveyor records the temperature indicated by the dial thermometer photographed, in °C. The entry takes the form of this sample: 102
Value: 44
